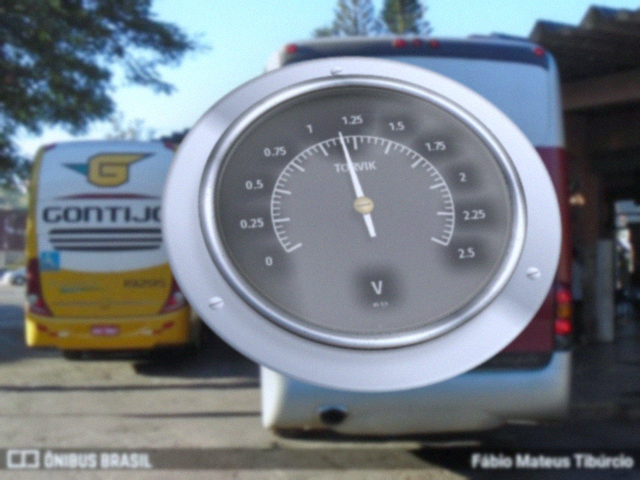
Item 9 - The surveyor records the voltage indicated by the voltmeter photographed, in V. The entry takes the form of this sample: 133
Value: 1.15
